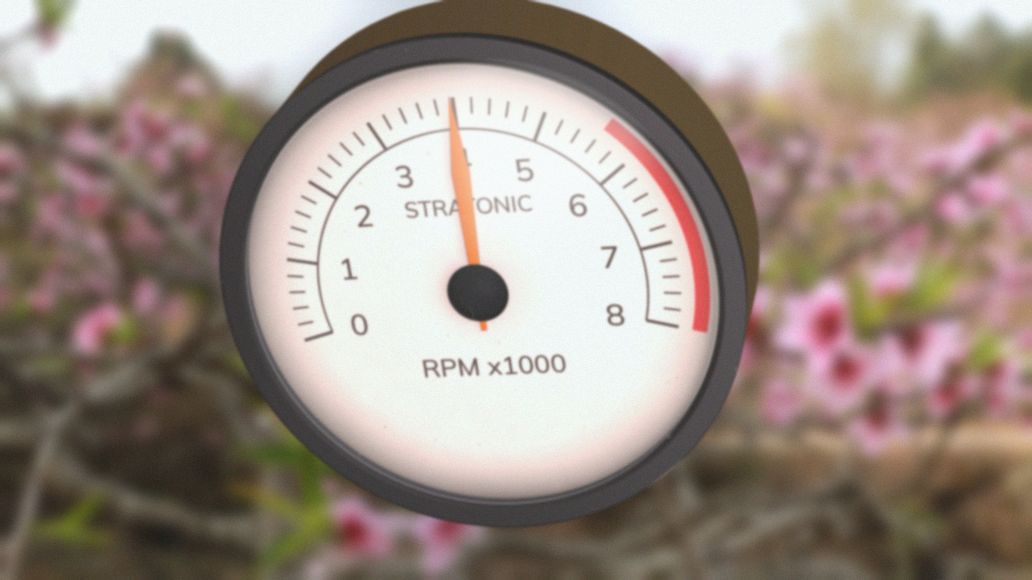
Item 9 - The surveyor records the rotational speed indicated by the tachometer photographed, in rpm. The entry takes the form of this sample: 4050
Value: 4000
